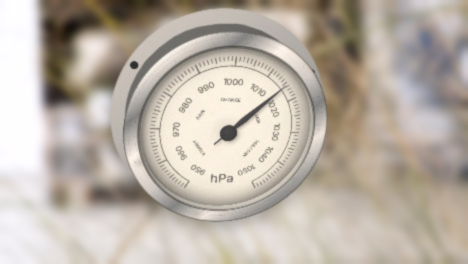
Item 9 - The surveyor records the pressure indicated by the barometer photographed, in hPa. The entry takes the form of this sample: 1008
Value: 1015
